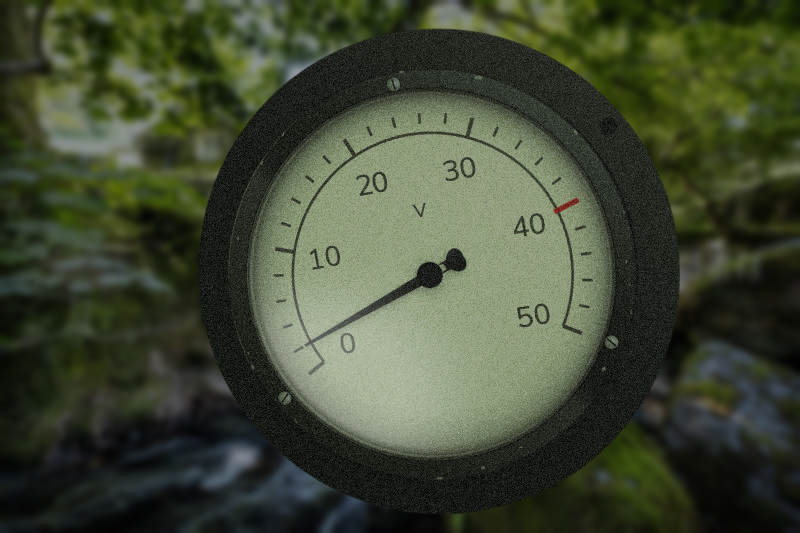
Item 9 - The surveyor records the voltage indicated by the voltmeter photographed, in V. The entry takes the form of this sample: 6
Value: 2
